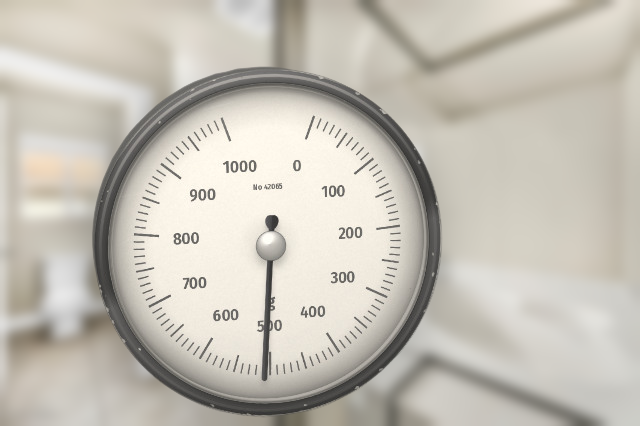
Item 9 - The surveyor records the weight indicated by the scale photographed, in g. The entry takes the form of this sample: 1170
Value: 510
